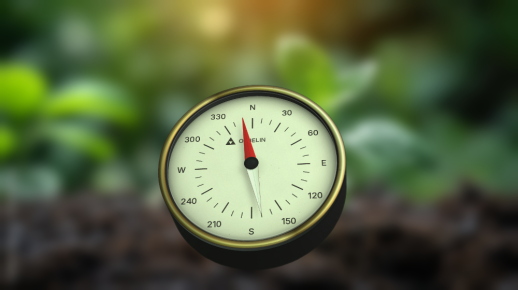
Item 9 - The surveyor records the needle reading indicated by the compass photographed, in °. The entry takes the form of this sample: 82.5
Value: 350
